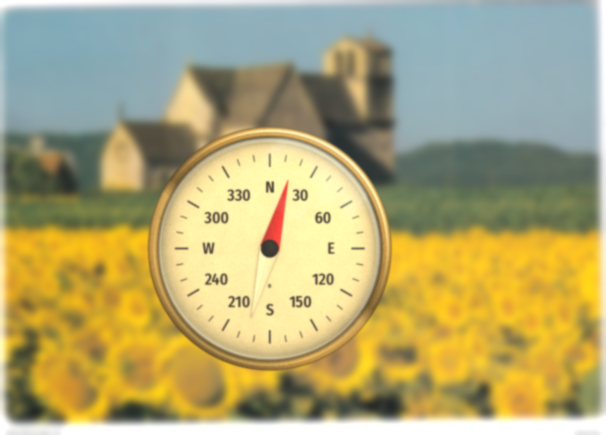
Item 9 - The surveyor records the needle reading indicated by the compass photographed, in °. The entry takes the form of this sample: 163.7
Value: 15
